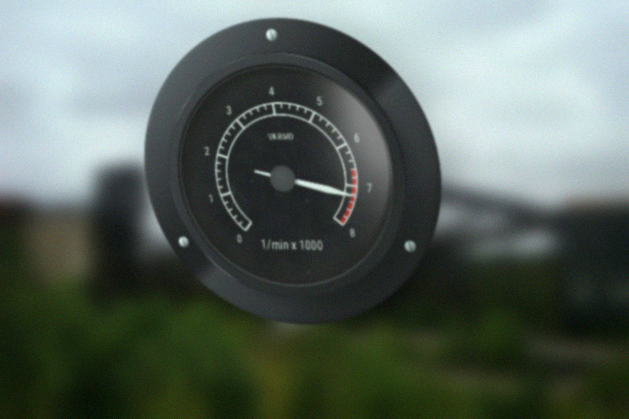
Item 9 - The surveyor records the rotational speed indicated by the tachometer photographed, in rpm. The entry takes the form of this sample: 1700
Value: 7200
